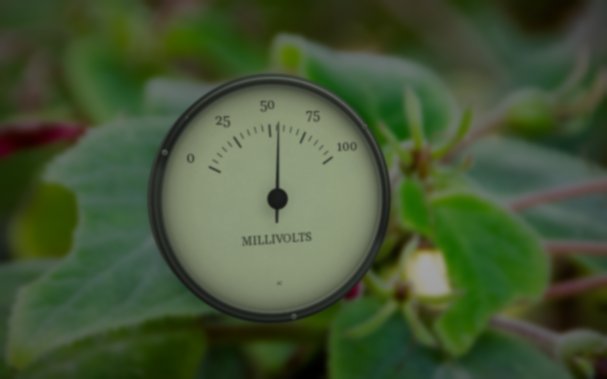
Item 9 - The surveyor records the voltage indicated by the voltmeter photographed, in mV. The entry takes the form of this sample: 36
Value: 55
